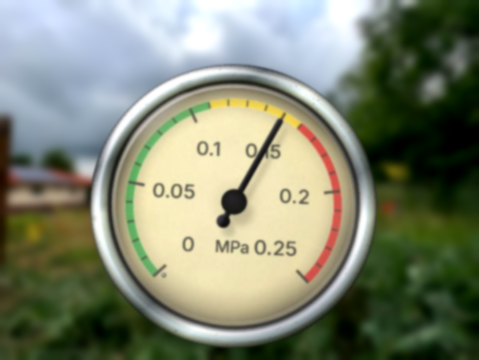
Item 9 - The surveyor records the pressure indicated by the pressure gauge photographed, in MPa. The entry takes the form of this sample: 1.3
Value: 0.15
